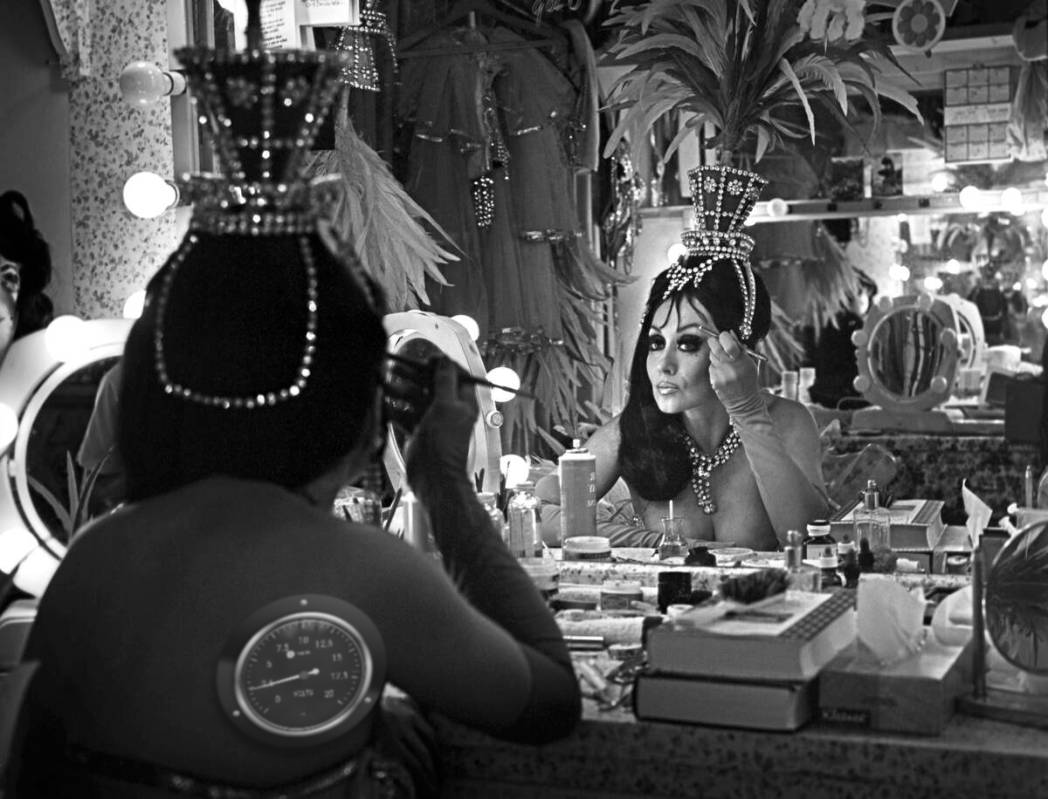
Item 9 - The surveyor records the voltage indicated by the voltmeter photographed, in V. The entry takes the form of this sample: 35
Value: 2.5
